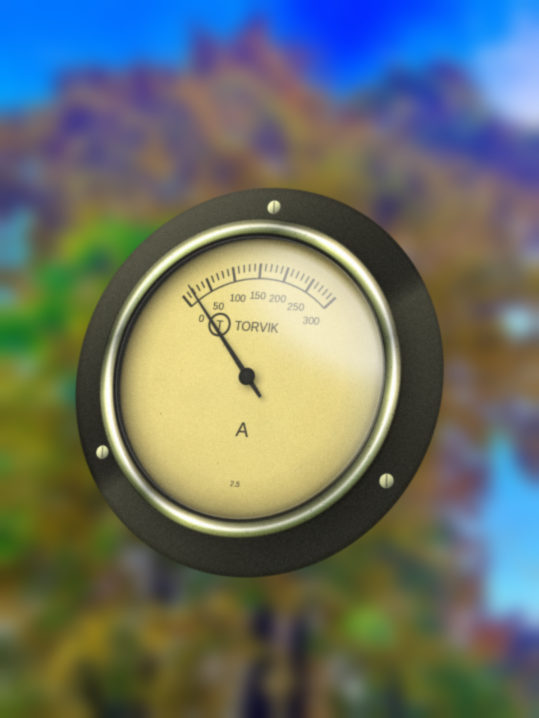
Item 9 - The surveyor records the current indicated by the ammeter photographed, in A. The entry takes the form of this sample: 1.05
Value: 20
